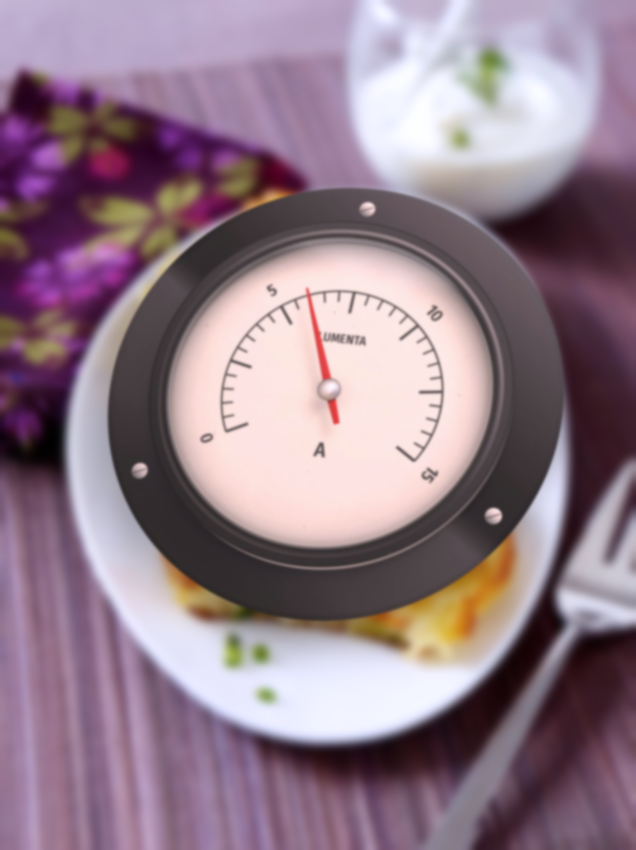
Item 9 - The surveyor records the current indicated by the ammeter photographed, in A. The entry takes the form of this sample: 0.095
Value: 6
